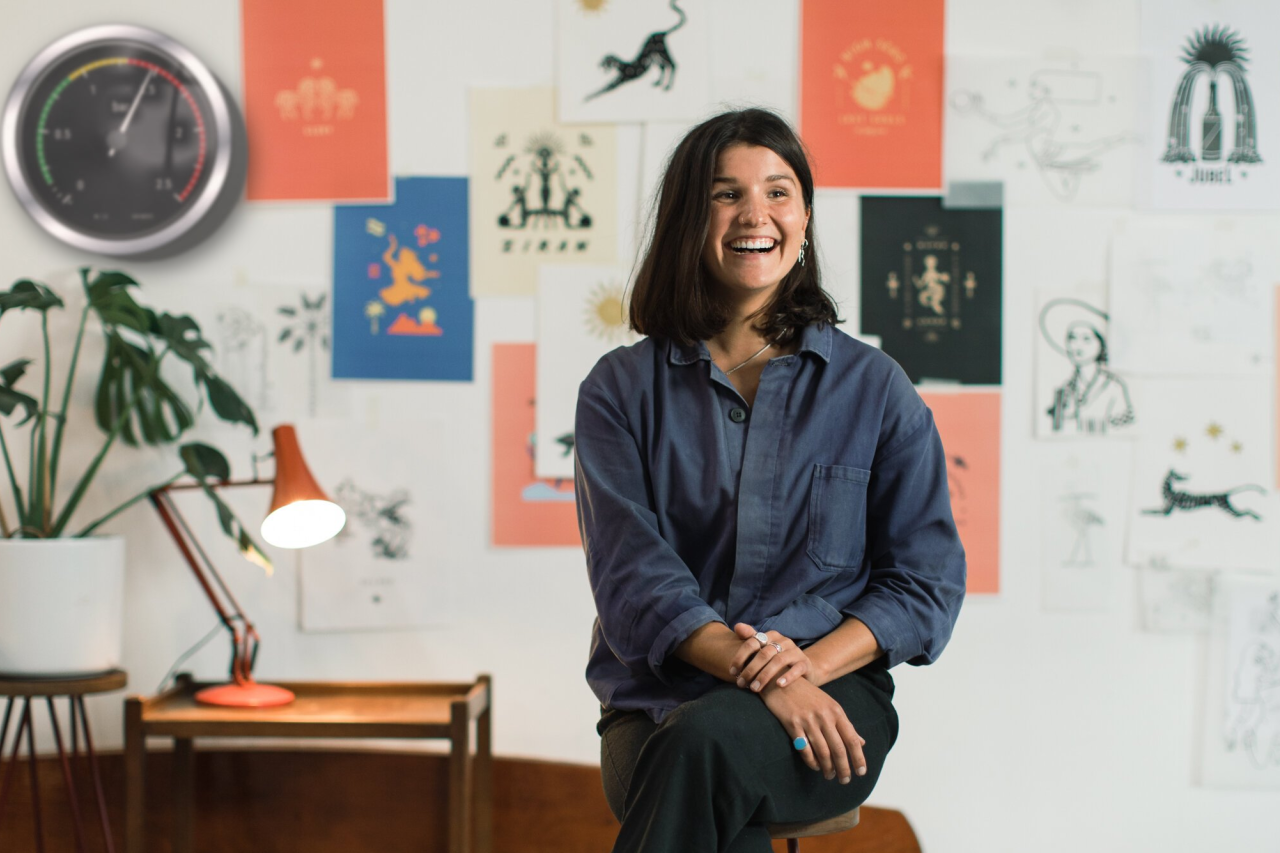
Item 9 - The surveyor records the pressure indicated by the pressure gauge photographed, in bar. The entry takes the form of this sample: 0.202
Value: 1.5
